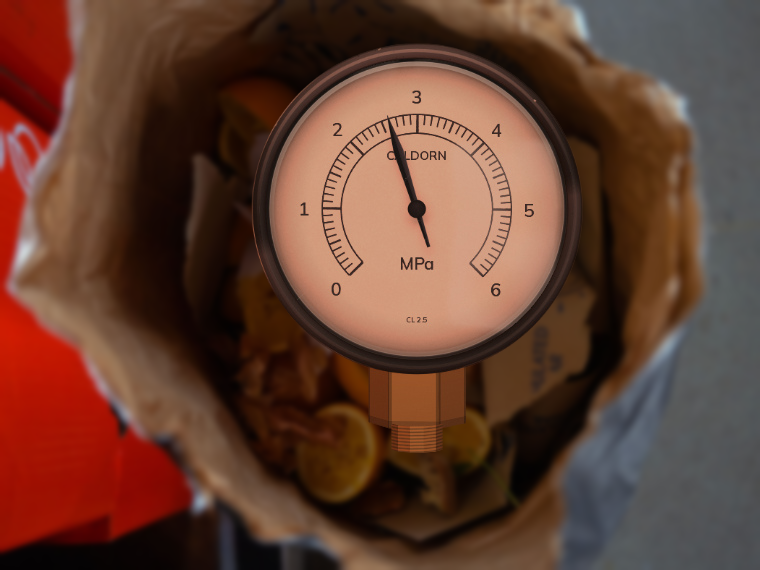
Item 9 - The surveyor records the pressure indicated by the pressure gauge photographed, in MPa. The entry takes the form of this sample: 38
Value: 2.6
